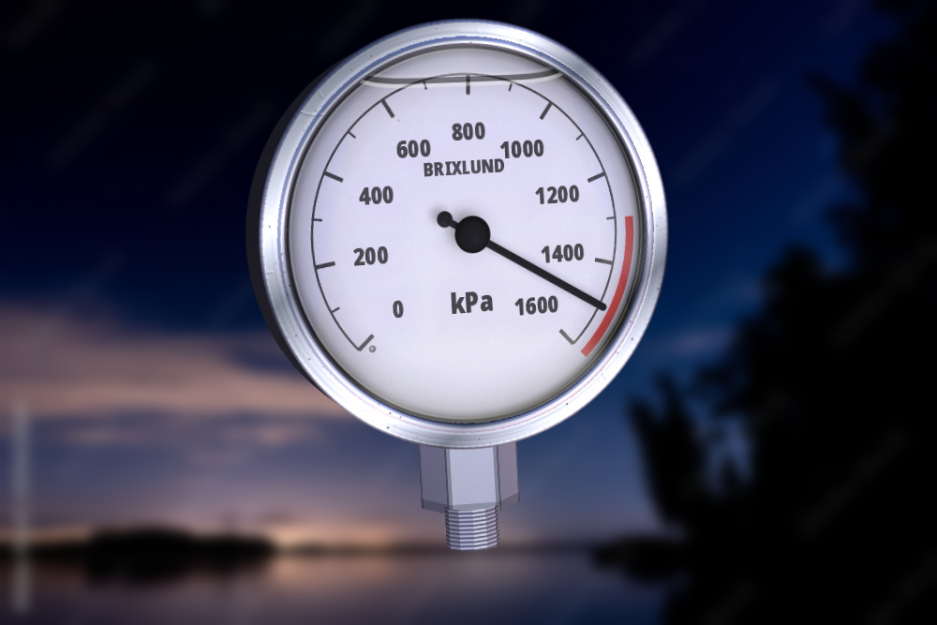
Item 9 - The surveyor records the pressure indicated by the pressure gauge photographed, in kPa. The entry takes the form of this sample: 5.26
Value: 1500
